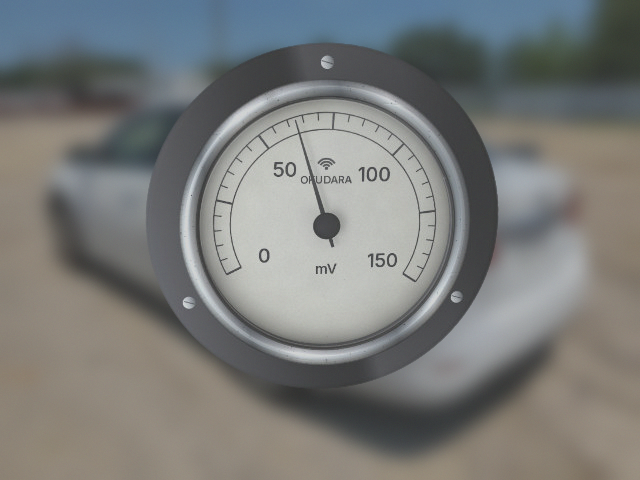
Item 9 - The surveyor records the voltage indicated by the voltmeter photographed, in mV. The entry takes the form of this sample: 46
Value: 62.5
